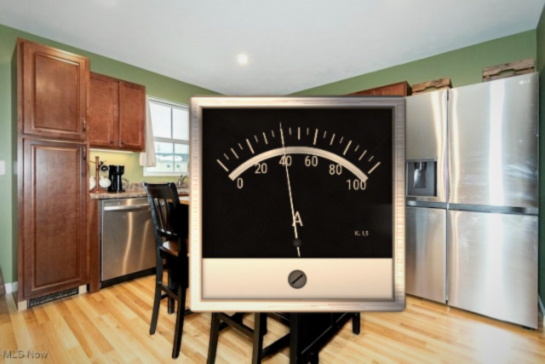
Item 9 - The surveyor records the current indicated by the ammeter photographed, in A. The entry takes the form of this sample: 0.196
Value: 40
